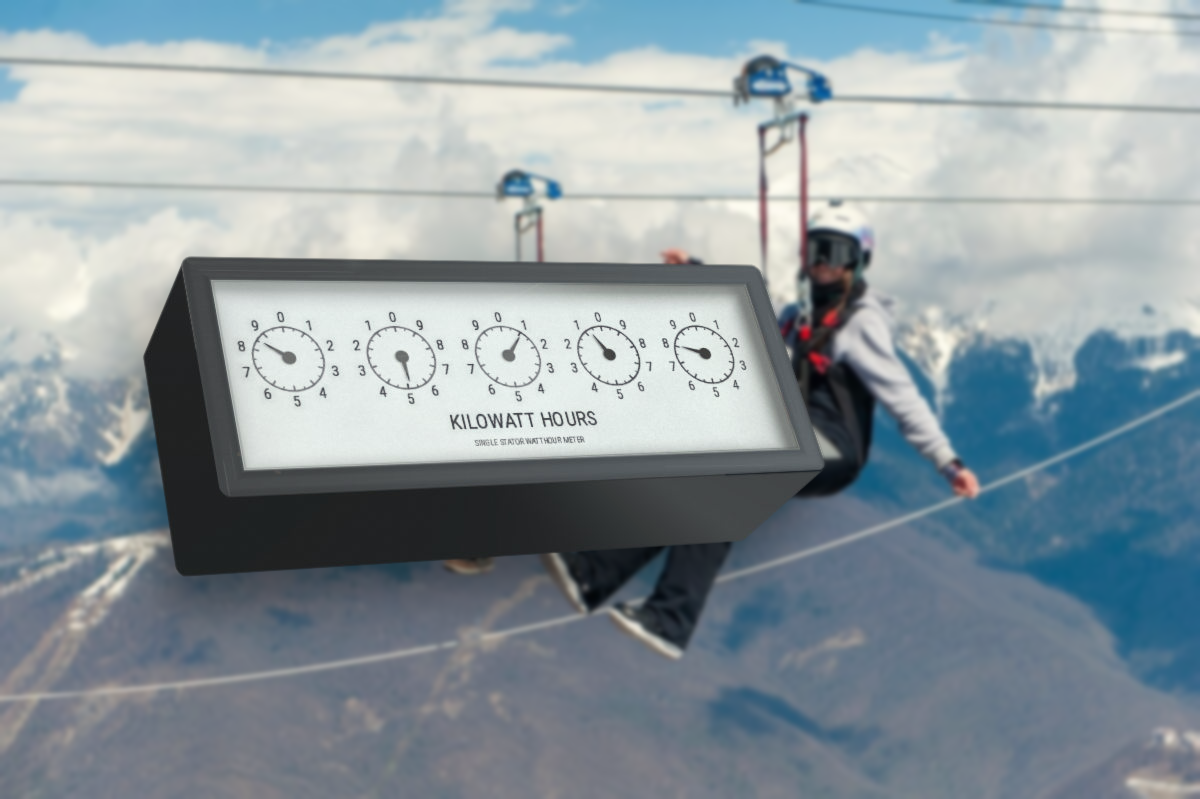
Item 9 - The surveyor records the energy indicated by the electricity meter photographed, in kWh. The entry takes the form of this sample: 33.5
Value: 85108
